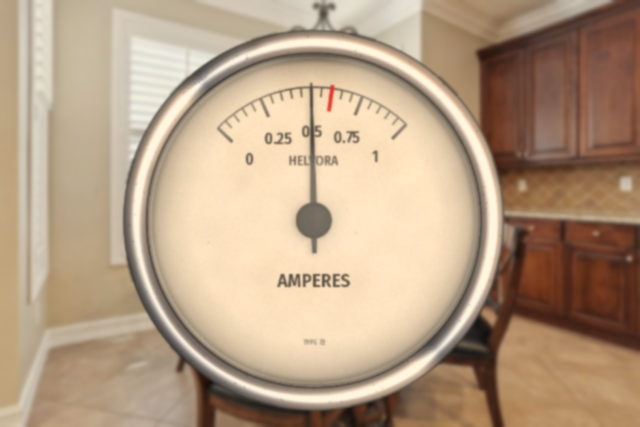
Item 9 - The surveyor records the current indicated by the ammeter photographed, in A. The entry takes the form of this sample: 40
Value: 0.5
